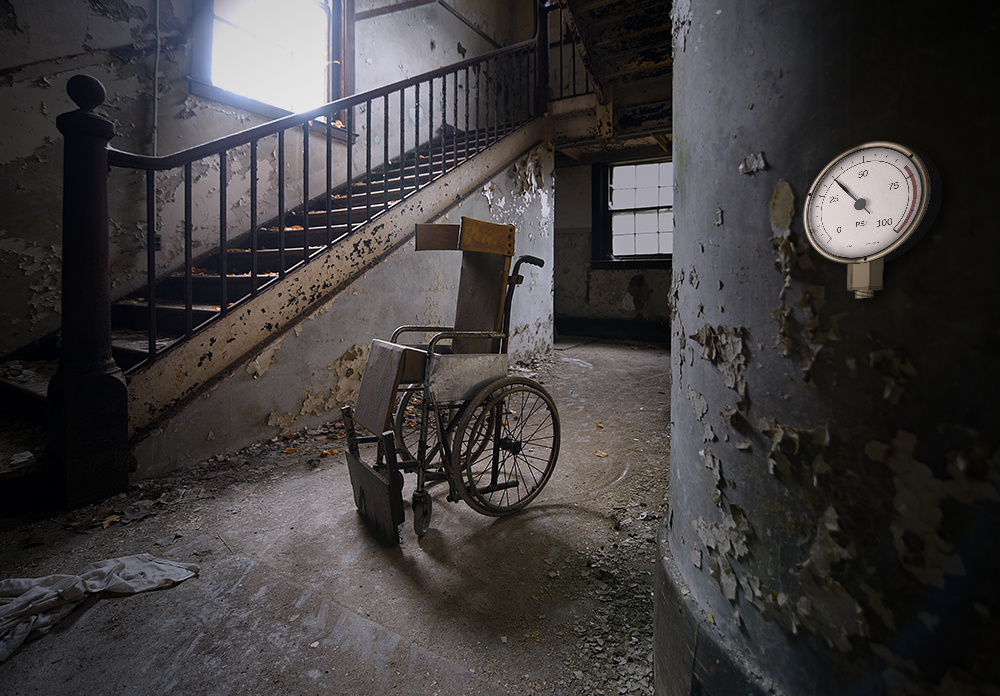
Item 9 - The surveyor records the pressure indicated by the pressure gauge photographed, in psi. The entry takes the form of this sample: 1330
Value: 35
